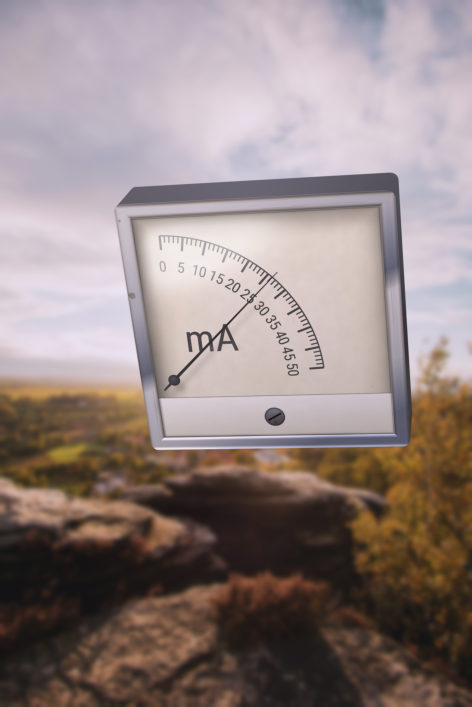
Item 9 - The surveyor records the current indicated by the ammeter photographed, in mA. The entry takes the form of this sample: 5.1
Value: 26
